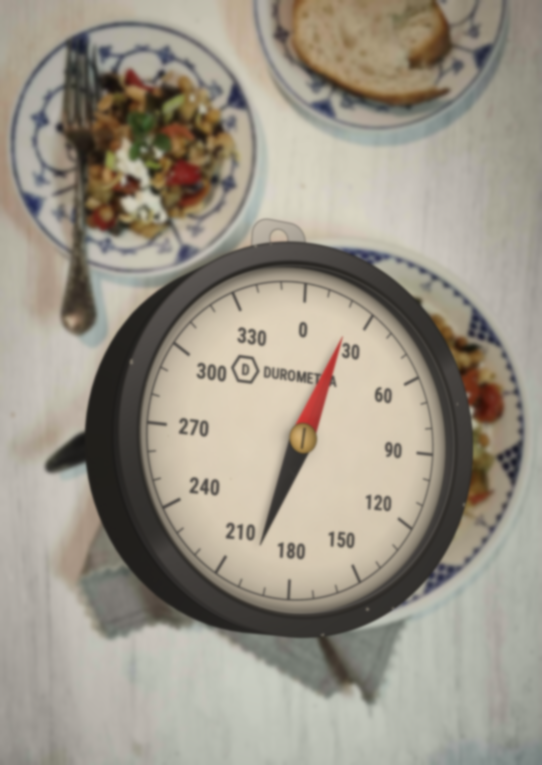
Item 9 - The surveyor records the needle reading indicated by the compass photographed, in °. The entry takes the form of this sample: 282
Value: 20
